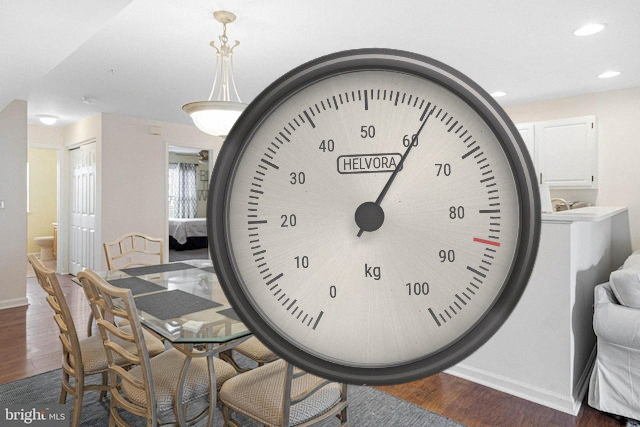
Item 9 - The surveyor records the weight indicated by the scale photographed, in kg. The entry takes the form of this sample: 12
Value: 61
